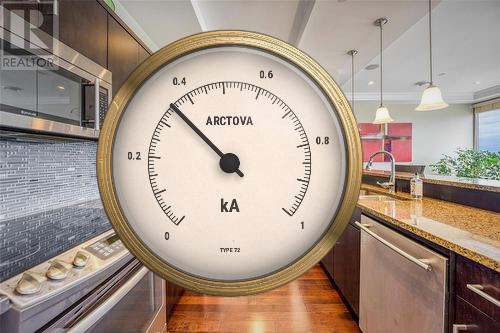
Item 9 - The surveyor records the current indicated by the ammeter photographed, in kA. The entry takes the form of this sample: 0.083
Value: 0.35
